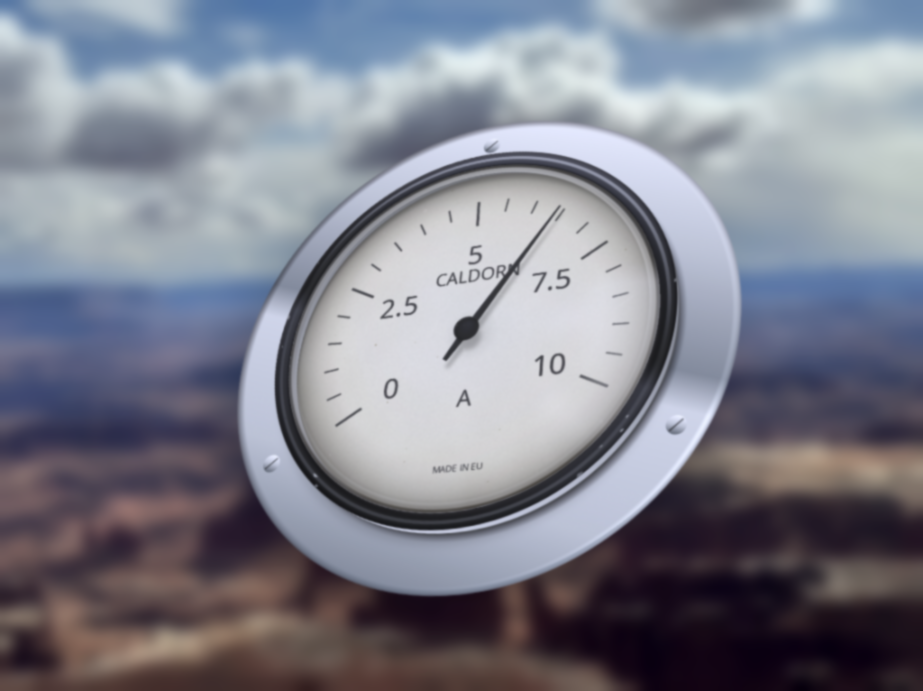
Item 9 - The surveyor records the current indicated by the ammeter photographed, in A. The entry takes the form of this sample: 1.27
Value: 6.5
